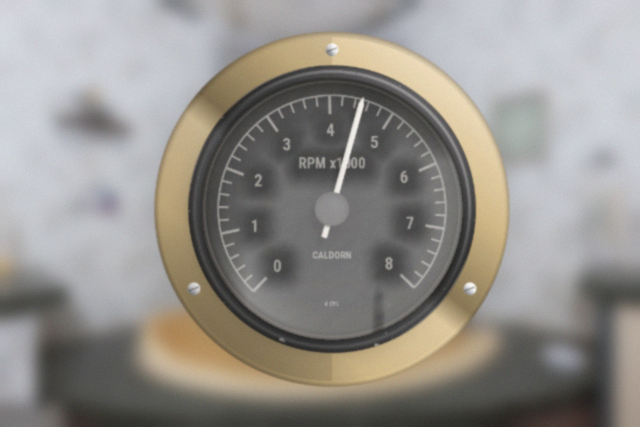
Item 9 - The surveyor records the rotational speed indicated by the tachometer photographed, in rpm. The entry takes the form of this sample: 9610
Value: 4500
